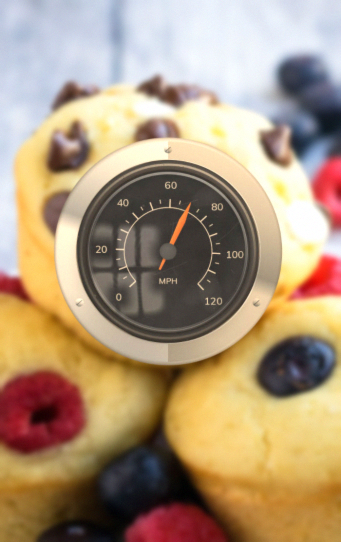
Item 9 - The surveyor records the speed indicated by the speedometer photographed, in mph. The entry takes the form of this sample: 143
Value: 70
